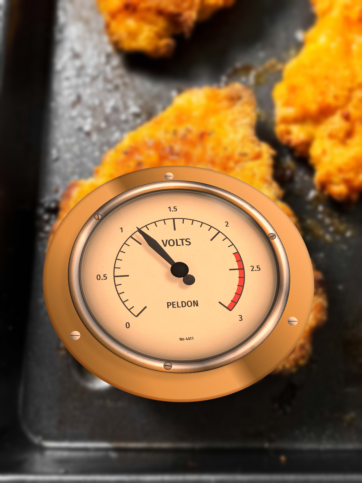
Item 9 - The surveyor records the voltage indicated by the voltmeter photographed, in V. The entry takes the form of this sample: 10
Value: 1.1
